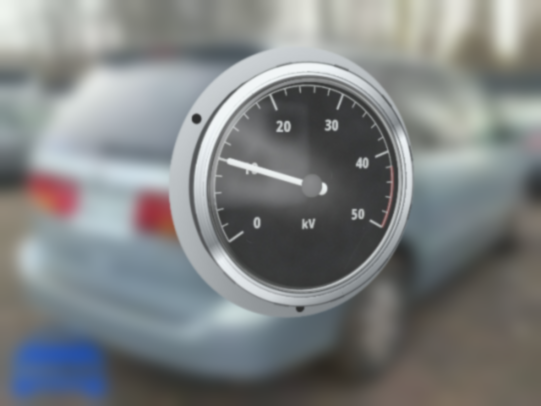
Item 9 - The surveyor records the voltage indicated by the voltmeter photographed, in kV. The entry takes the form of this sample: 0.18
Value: 10
